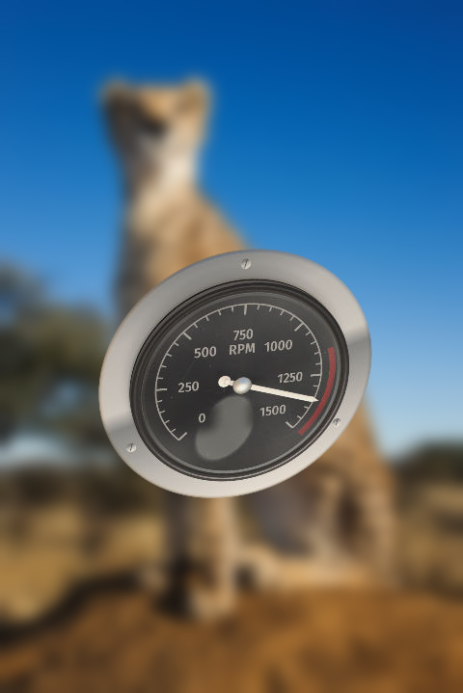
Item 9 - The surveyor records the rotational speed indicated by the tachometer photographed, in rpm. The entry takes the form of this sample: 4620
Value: 1350
